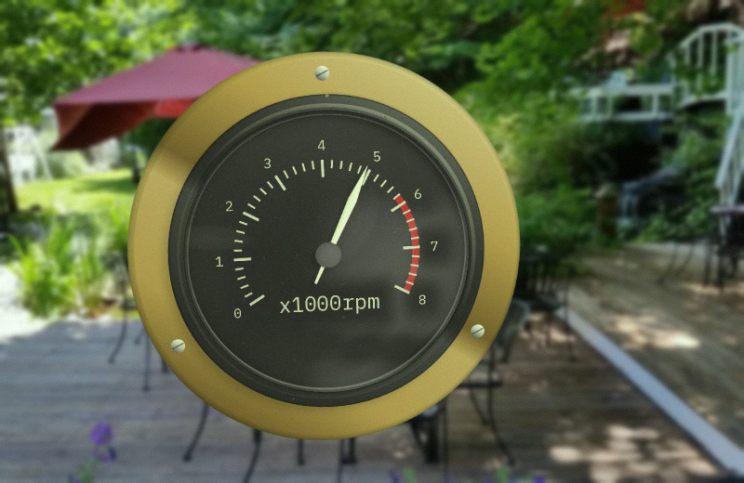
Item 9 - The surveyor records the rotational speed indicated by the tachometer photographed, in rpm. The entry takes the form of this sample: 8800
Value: 4900
